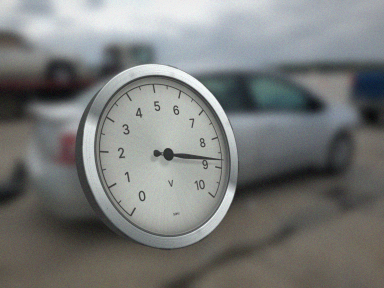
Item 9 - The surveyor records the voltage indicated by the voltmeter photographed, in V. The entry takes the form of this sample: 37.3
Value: 8.75
